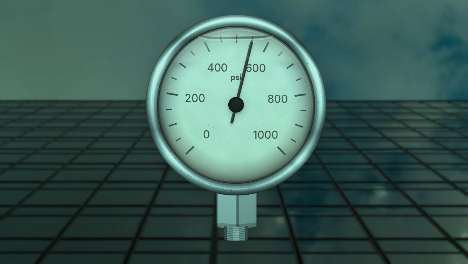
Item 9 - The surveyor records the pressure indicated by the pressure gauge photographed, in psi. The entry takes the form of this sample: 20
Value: 550
